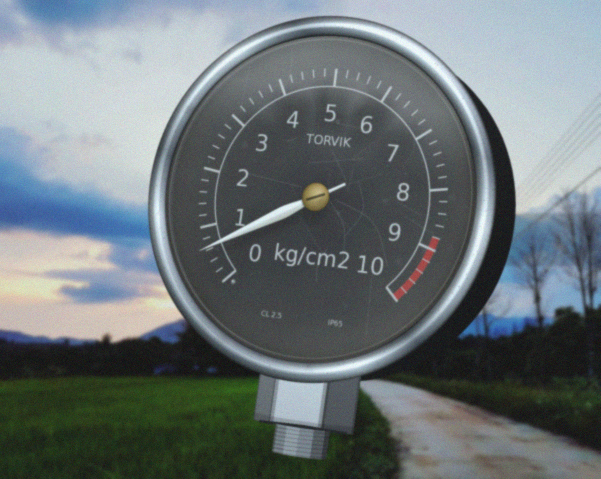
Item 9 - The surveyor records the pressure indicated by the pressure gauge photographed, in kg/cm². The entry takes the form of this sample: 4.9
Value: 0.6
